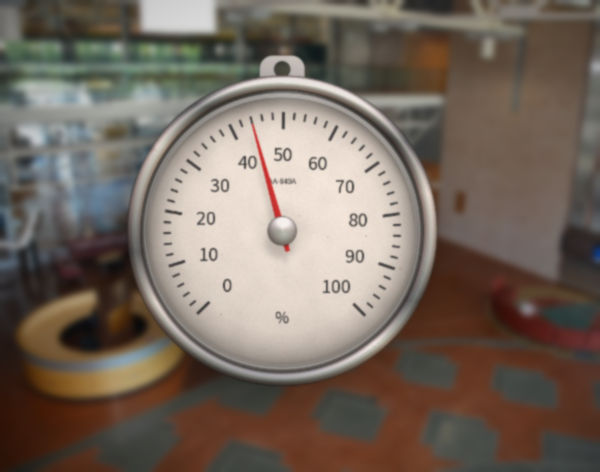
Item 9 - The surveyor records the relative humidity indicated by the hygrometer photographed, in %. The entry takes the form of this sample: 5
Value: 44
